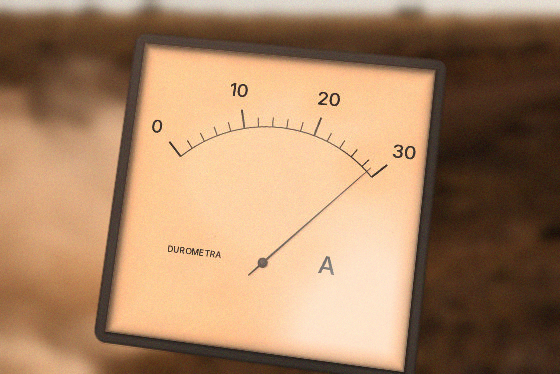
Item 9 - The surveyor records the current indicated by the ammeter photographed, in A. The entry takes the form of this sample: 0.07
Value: 29
